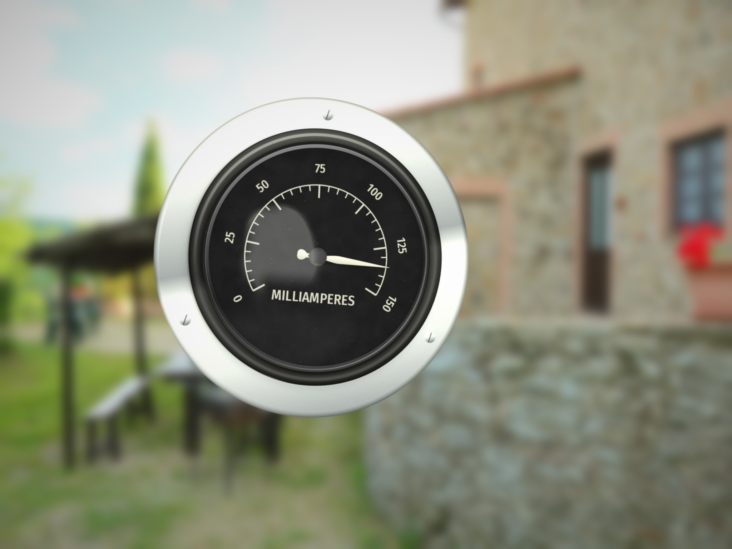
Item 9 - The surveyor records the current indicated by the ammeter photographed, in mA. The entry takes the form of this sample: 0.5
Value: 135
